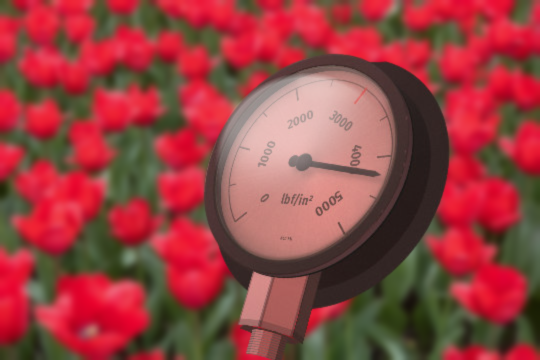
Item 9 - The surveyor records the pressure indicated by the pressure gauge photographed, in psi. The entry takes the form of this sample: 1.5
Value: 4250
